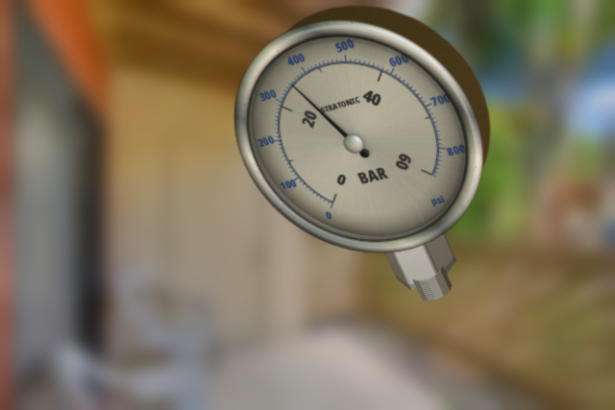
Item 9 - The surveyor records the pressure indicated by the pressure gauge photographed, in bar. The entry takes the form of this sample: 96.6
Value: 25
